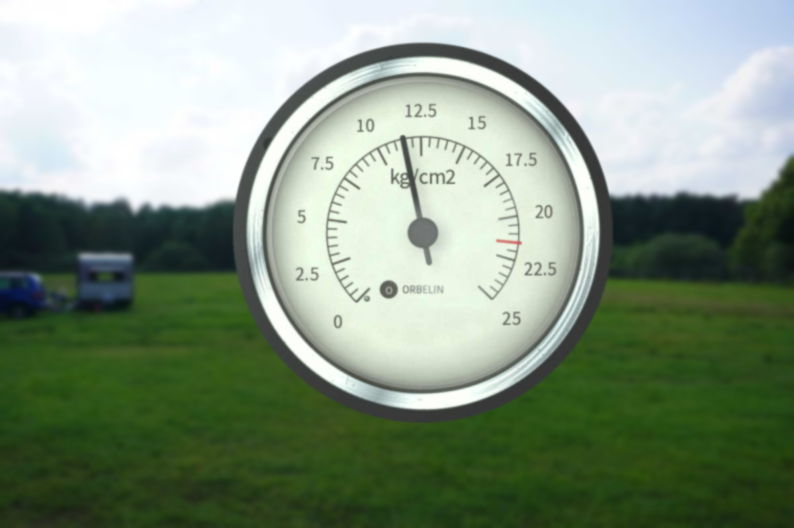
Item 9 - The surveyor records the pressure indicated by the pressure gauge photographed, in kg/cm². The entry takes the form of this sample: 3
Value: 11.5
